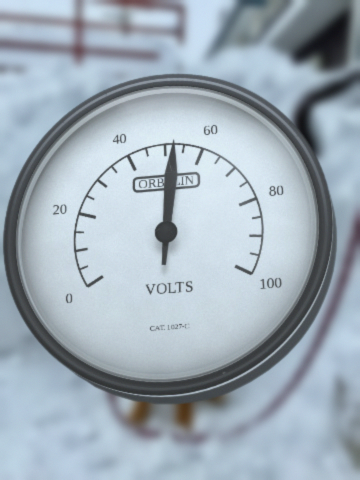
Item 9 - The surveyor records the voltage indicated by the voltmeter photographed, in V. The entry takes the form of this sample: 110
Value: 52.5
